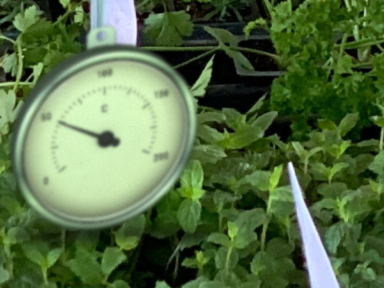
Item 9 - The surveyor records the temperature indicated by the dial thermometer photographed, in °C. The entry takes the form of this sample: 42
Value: 50
